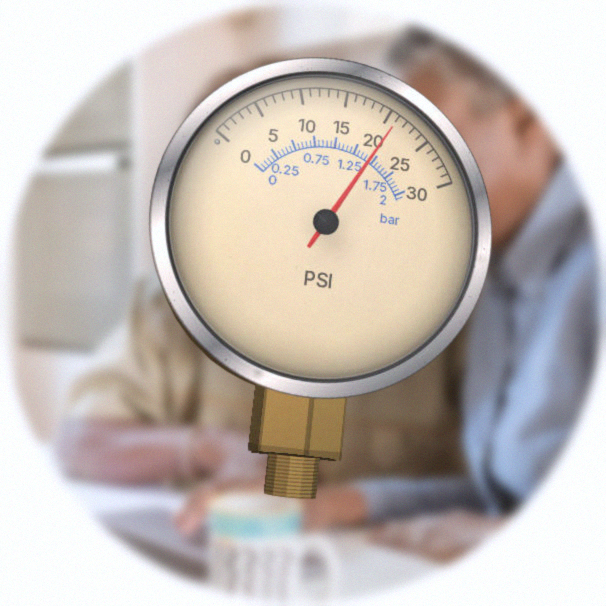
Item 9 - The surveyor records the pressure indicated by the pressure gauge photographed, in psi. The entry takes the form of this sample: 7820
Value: 21
